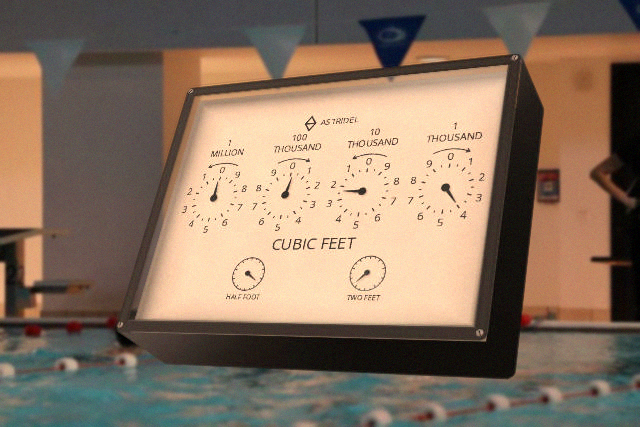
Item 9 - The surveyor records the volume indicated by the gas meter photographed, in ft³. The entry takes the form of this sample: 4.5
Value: 2400
